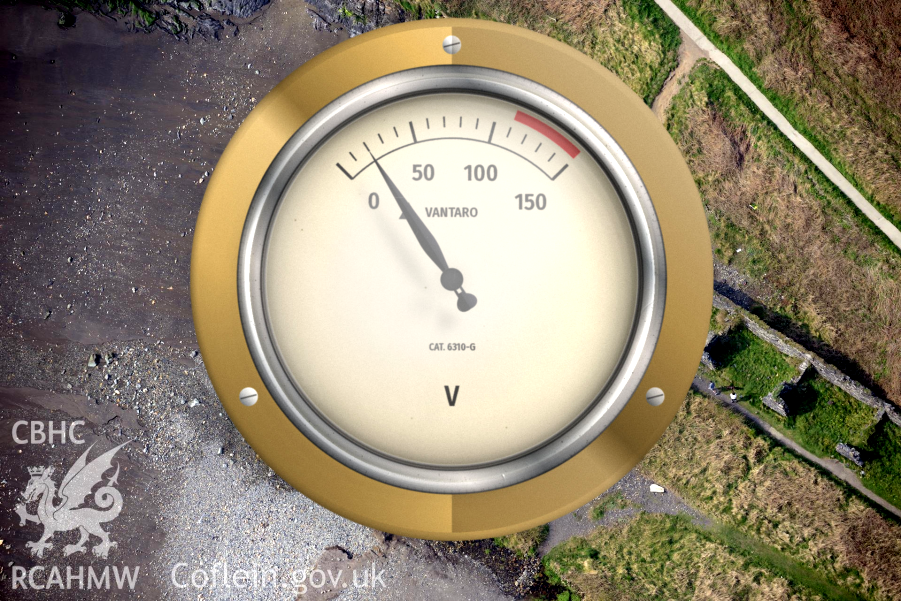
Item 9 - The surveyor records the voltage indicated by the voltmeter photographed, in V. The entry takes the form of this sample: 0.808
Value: 20
